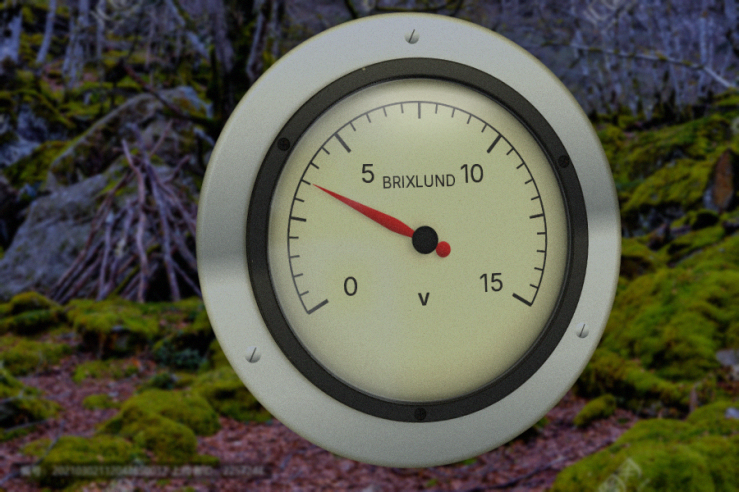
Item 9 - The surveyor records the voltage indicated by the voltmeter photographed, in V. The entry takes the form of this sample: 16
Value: 3.5
